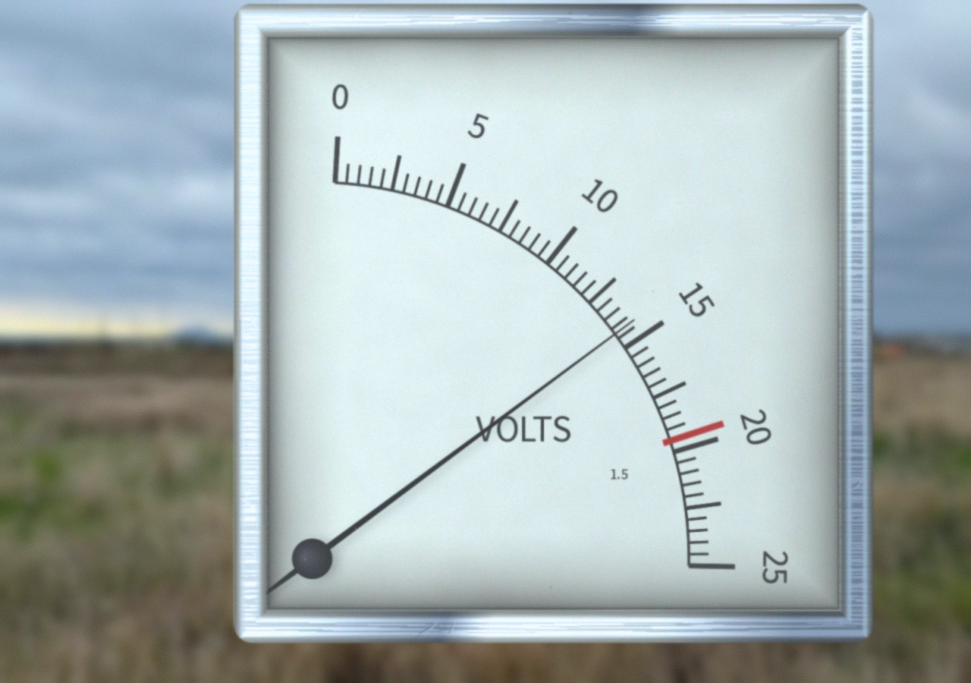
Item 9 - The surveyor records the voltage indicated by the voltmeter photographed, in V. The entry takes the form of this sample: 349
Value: 14.25
